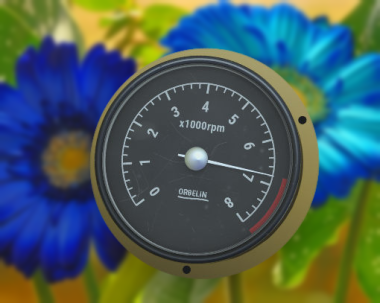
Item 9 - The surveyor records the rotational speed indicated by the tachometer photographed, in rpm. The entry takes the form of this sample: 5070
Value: 6800
